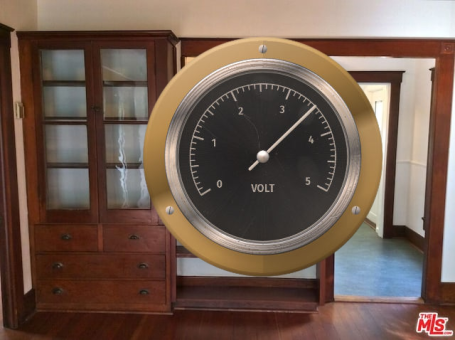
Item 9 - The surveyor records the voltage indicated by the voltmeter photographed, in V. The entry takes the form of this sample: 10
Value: 3.5
